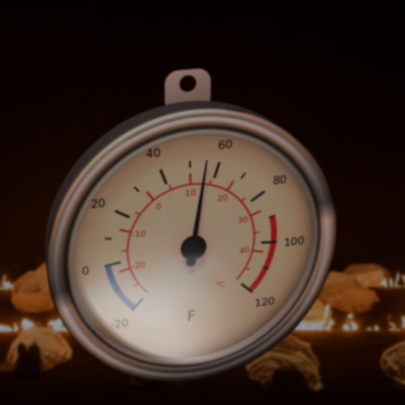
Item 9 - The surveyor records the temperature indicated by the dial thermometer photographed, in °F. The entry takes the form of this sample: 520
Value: 55
